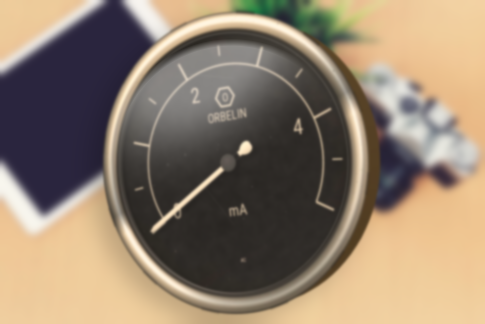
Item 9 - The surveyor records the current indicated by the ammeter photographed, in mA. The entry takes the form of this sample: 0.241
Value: 0
